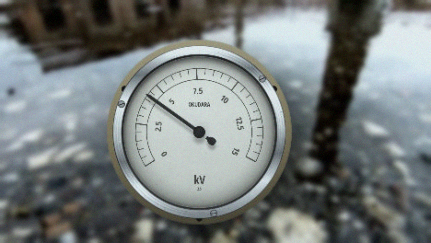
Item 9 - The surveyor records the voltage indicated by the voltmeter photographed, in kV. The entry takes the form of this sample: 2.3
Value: 4.25
